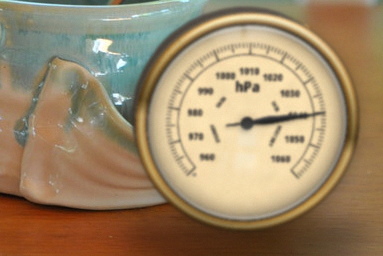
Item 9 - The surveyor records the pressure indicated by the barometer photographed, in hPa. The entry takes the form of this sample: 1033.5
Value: 1040
